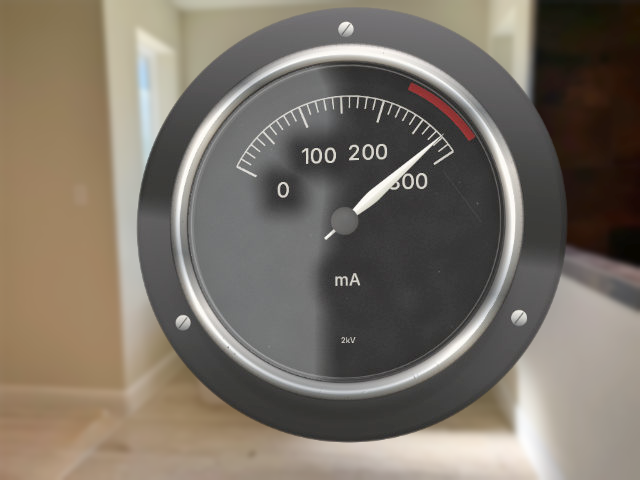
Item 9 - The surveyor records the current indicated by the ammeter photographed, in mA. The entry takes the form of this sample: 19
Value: 280
